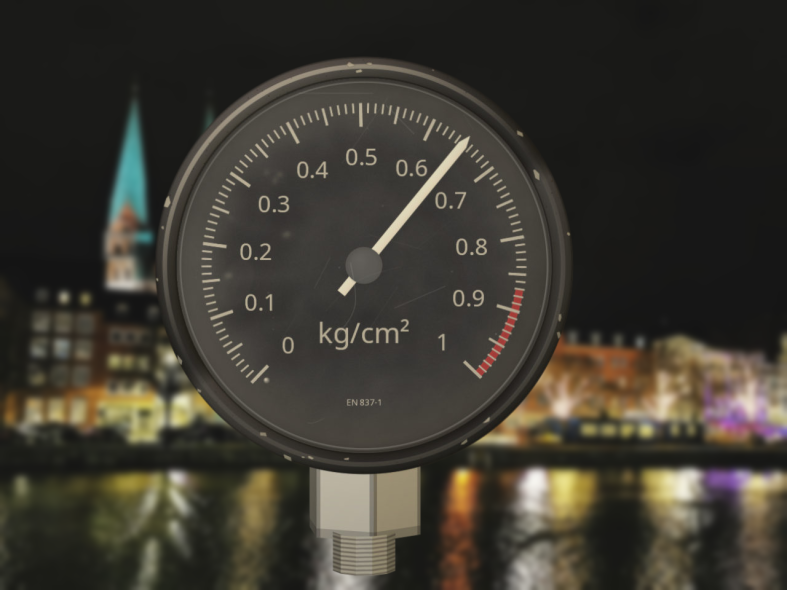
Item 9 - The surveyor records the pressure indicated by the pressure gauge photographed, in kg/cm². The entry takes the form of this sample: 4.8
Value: 0.65
